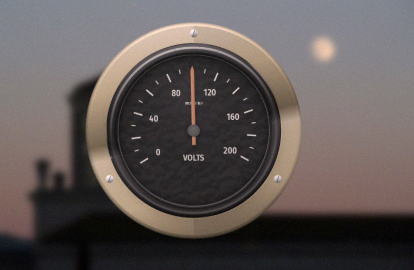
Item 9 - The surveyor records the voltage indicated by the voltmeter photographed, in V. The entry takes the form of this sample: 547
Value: 100
